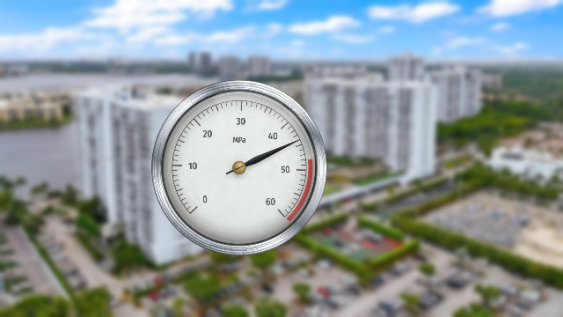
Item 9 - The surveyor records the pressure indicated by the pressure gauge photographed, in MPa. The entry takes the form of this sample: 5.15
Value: 44
